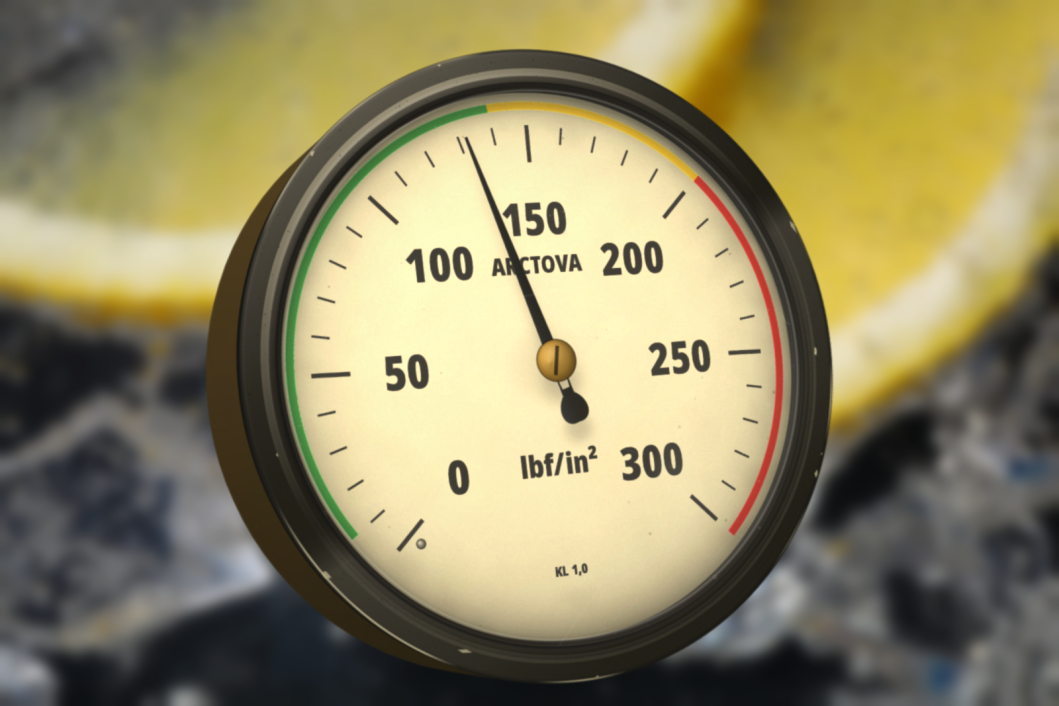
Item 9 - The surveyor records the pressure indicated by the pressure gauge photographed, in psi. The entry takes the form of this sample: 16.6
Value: 130
